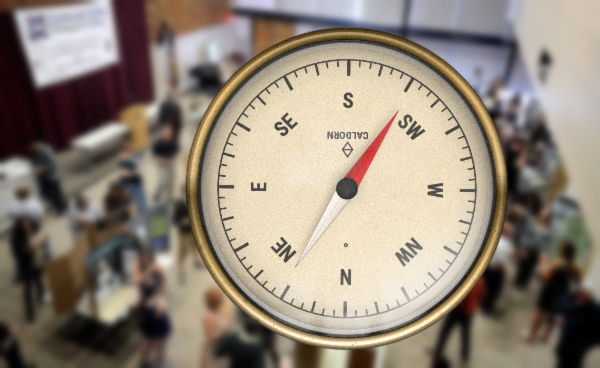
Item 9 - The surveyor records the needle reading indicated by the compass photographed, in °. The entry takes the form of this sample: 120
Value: 212.5
